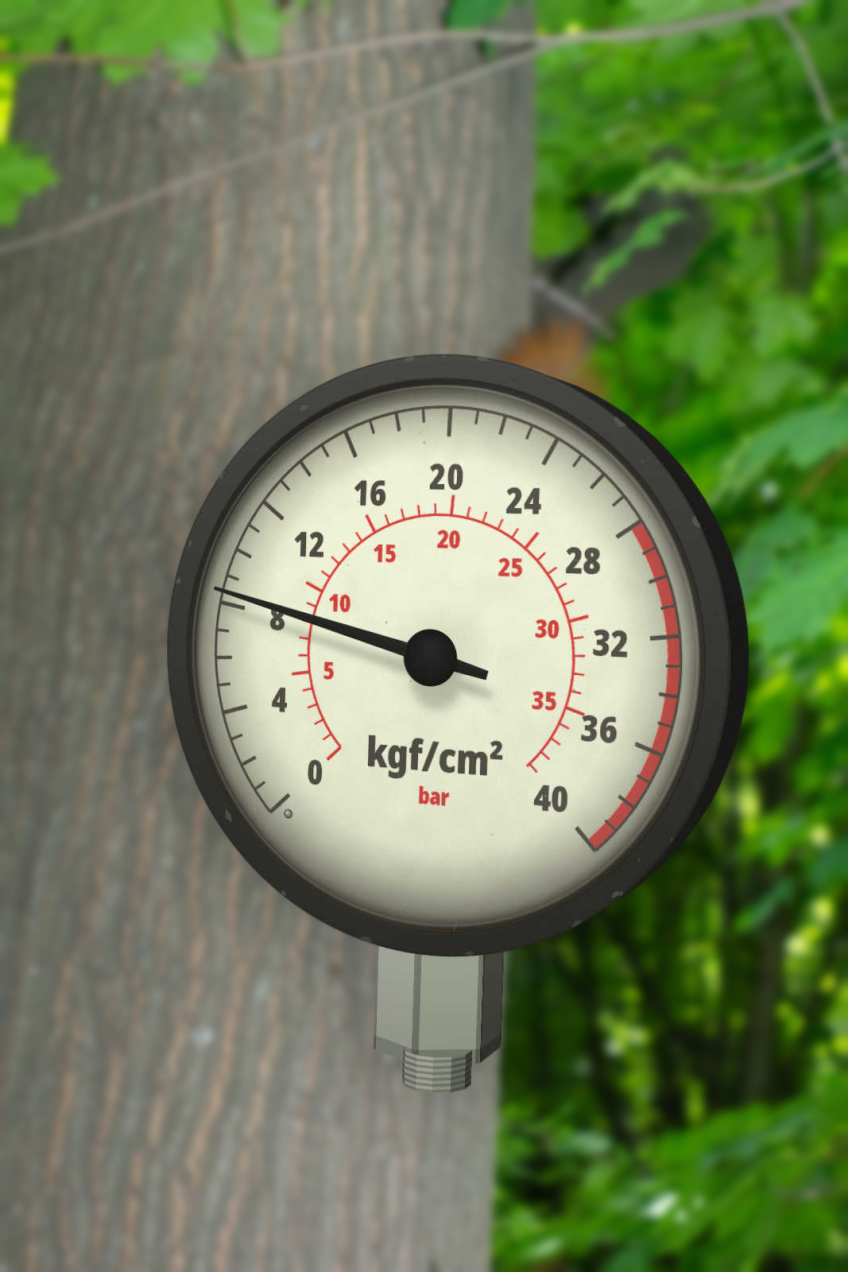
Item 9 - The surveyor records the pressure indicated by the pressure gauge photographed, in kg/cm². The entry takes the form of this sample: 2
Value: 8.5
